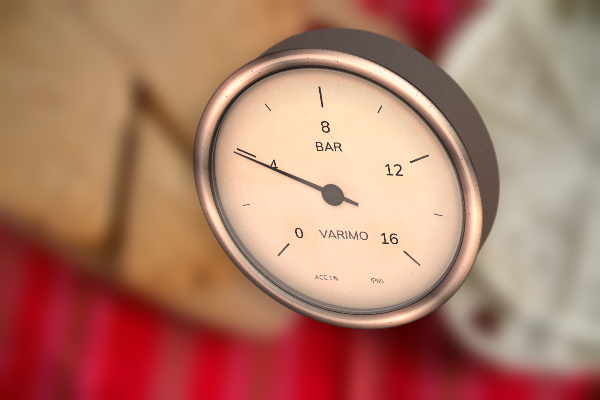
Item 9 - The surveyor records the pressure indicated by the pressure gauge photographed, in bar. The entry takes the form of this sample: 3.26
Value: 4
